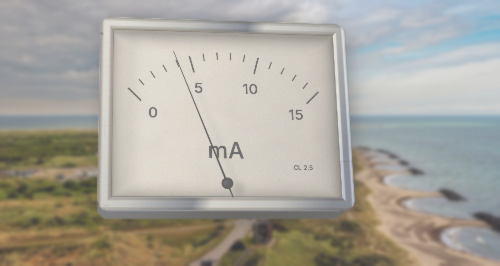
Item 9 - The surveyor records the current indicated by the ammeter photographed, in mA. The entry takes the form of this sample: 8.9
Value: 4
